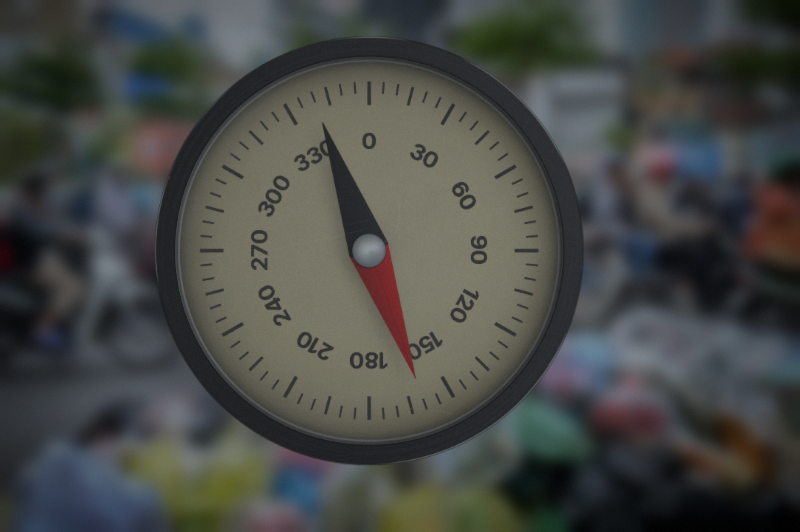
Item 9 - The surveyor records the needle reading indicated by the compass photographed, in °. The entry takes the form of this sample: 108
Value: 160
